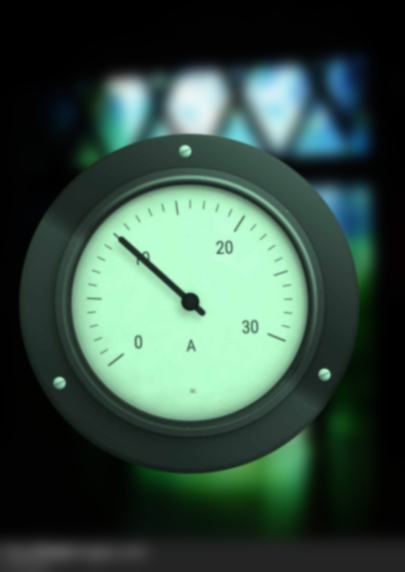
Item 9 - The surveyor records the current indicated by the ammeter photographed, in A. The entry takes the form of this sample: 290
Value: 10
